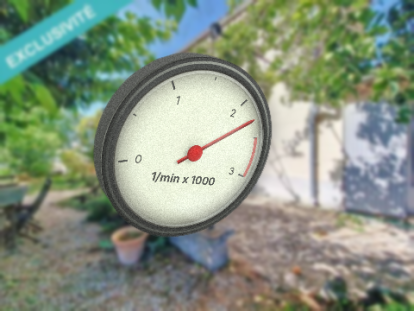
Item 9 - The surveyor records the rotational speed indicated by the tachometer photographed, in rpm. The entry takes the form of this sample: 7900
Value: 2250
